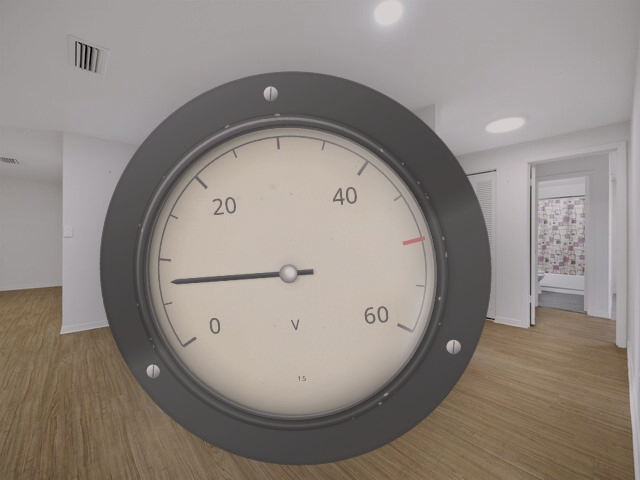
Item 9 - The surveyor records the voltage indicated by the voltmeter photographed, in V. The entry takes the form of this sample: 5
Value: 7.5
